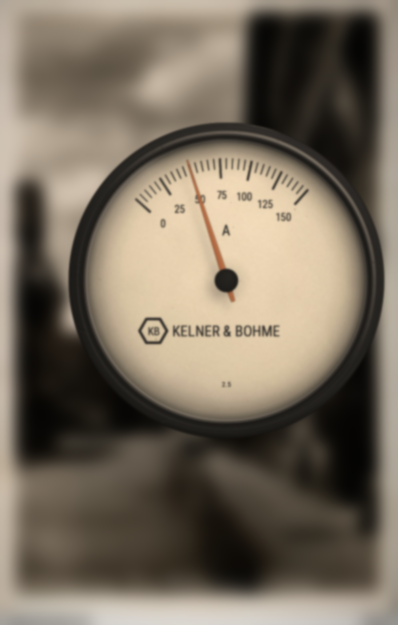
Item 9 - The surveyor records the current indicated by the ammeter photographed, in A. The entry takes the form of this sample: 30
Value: 50
